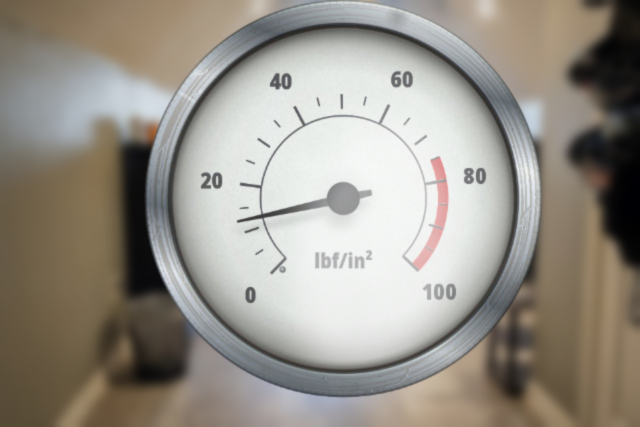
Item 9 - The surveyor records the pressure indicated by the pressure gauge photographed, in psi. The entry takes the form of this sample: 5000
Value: 12.5
